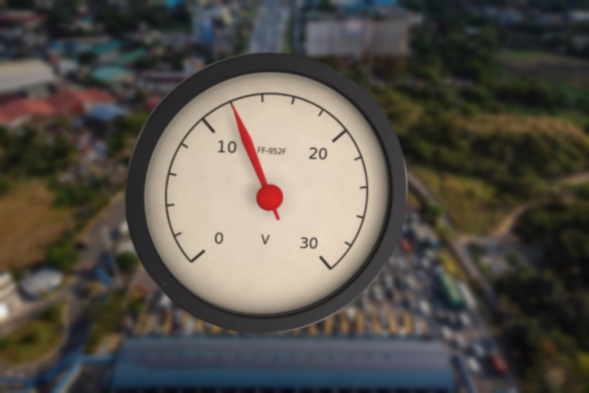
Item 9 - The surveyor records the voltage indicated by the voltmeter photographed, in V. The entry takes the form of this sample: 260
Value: 12
